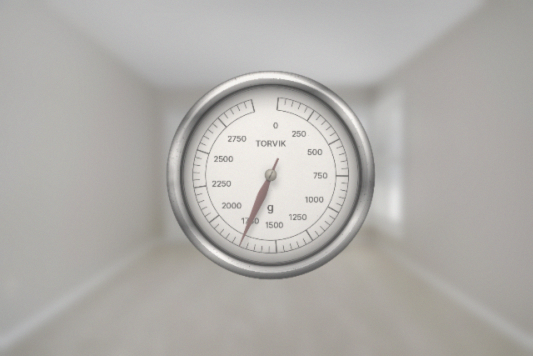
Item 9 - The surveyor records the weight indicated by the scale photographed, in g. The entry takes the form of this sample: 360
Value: 1750
